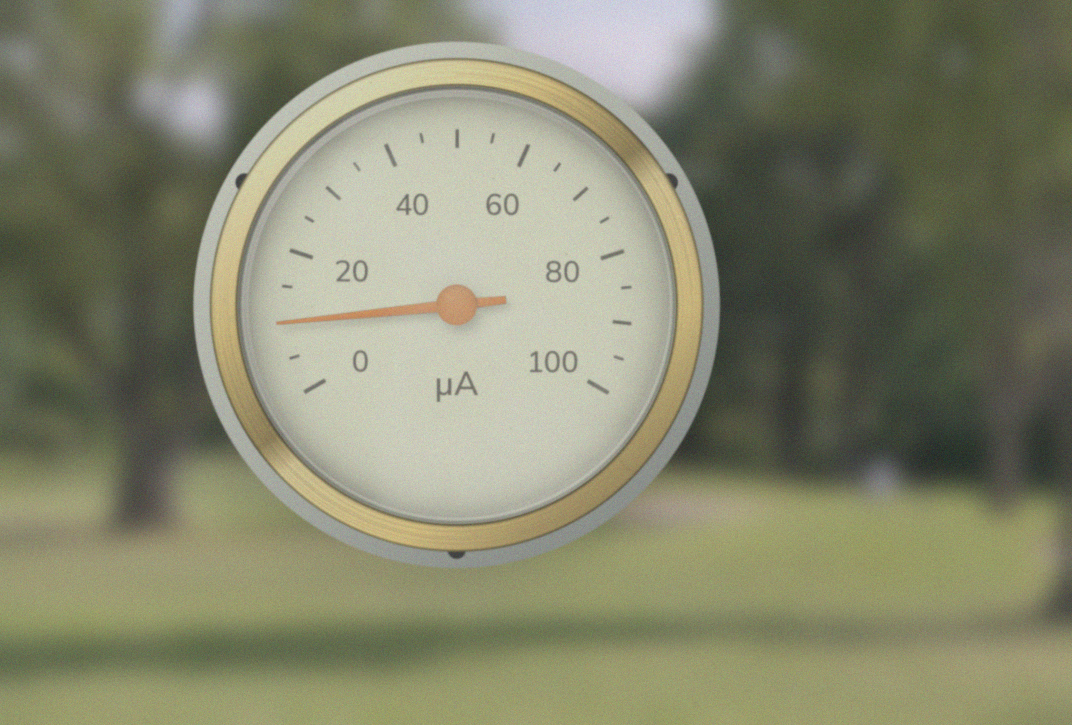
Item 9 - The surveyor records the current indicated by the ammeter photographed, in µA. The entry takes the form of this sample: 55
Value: 10
